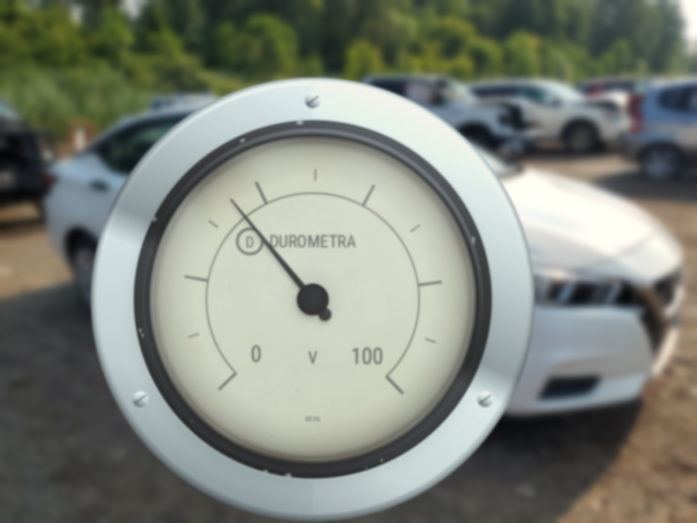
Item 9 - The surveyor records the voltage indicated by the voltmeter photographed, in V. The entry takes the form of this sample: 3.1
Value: 35
